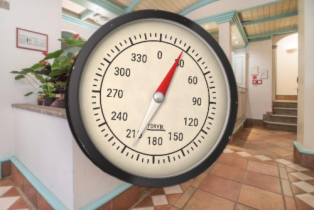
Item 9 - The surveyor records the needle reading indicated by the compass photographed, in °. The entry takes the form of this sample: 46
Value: 25
